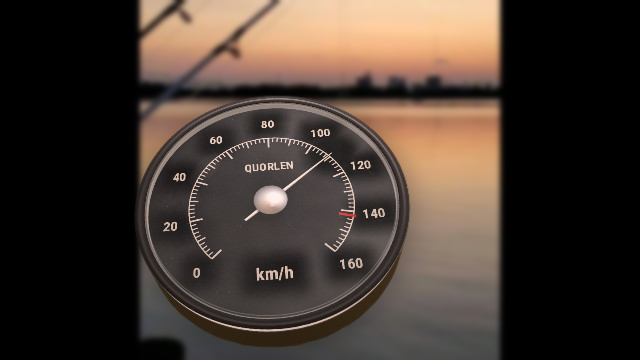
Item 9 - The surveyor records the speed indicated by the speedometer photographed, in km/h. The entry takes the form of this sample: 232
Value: 110
